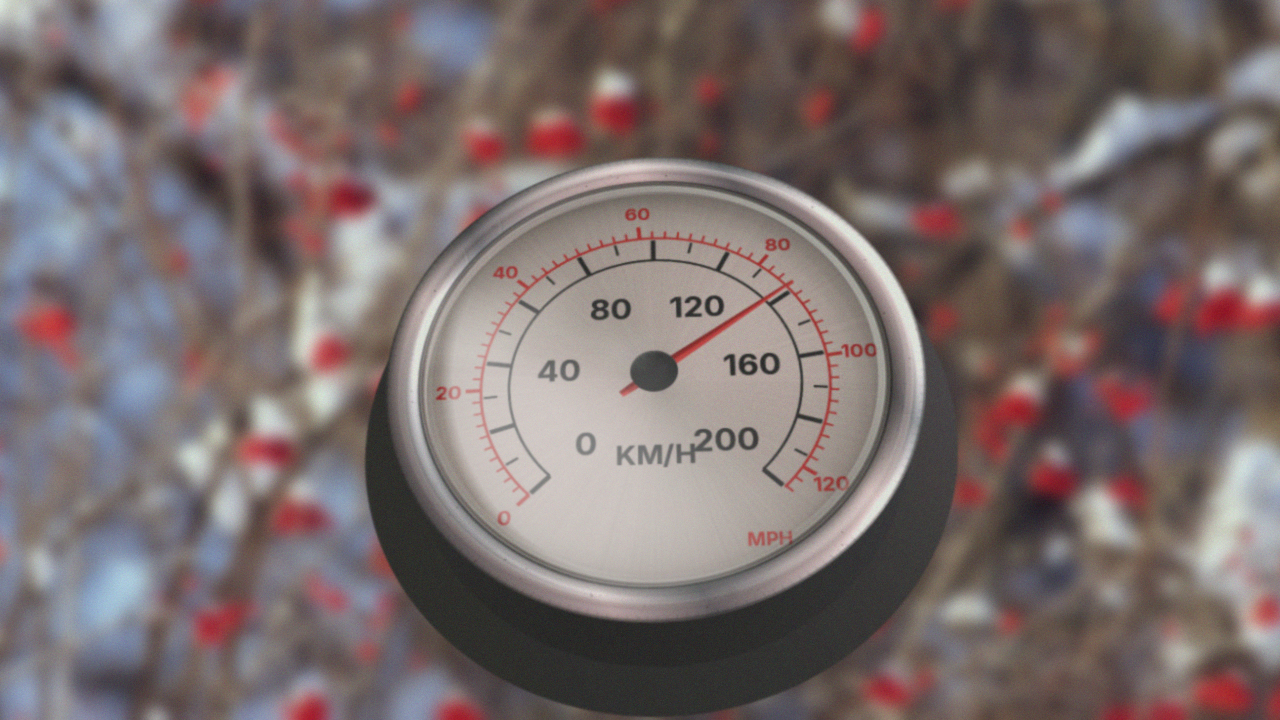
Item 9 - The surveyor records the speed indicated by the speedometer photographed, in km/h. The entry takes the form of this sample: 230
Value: 140
